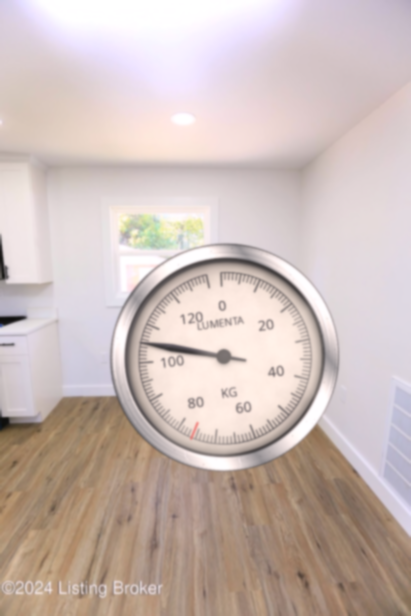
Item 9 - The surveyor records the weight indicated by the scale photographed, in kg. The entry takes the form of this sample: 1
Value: 105
